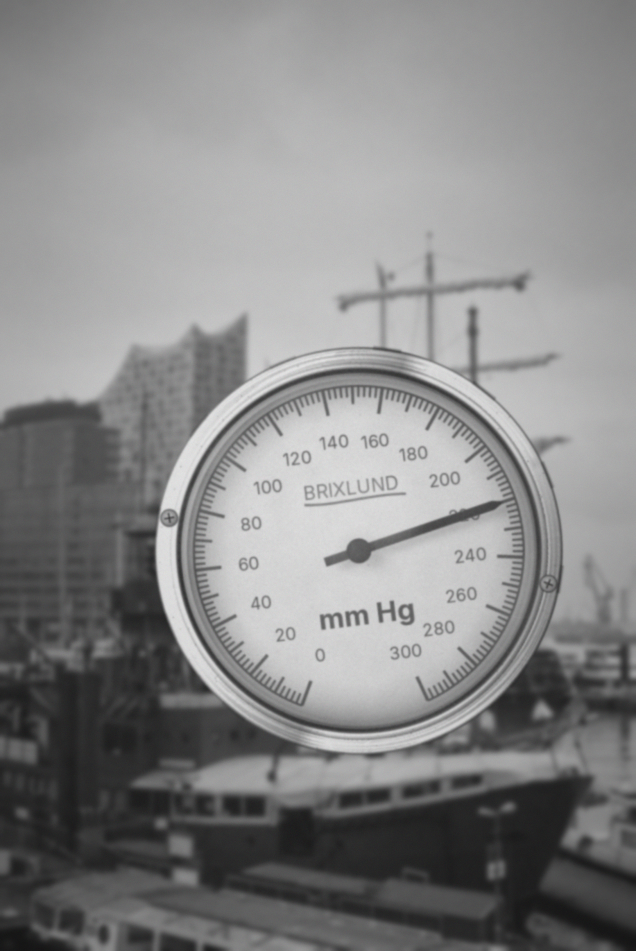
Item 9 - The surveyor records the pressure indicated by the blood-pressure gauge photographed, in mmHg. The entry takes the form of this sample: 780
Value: 220
